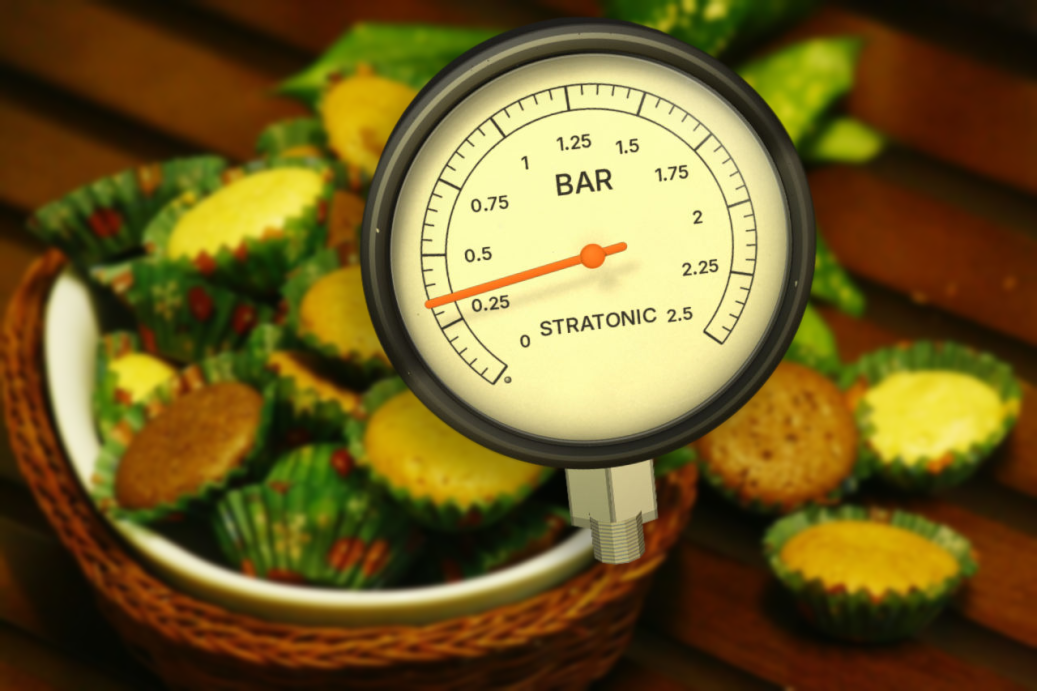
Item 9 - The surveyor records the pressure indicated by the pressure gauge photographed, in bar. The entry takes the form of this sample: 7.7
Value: 0.35
